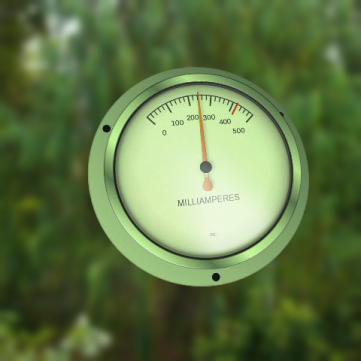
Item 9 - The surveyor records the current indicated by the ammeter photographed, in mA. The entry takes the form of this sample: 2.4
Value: 240
